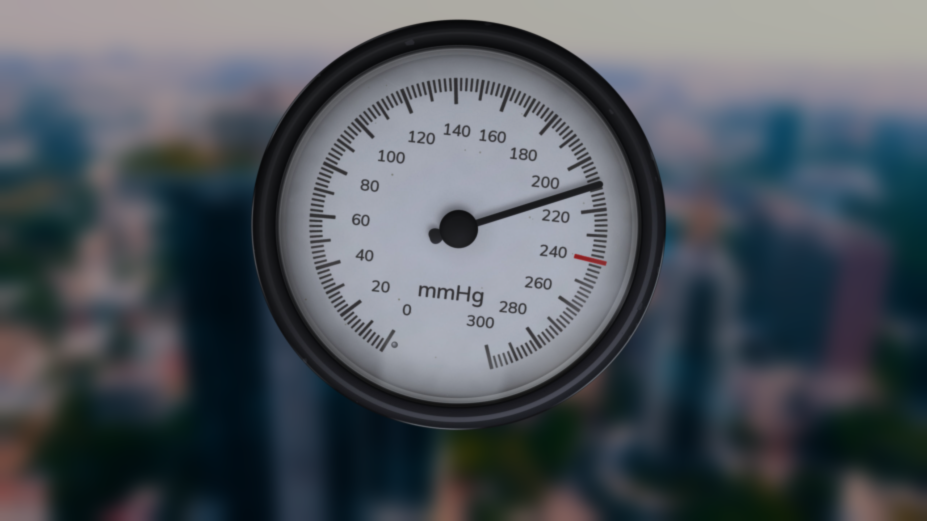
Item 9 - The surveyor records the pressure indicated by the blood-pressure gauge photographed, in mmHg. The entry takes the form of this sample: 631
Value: 210
